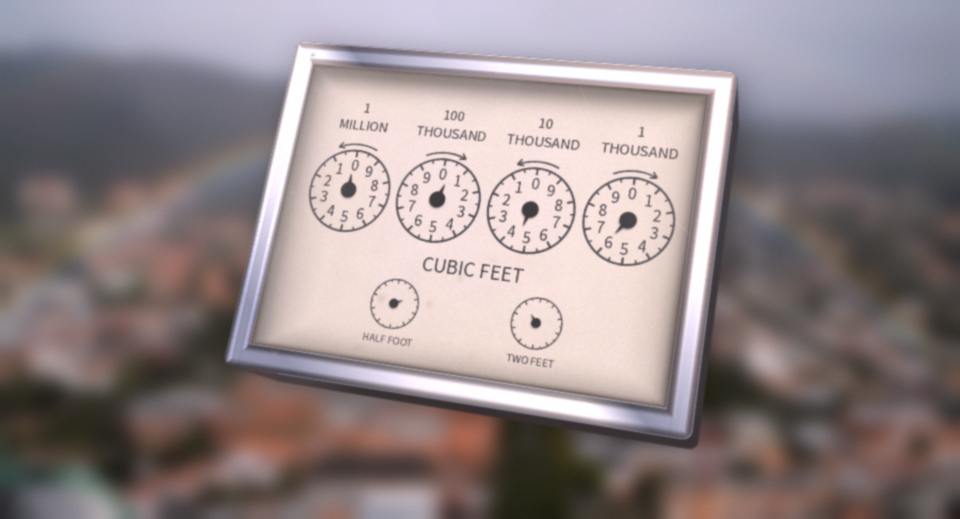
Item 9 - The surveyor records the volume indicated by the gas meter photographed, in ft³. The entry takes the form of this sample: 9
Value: 4600
